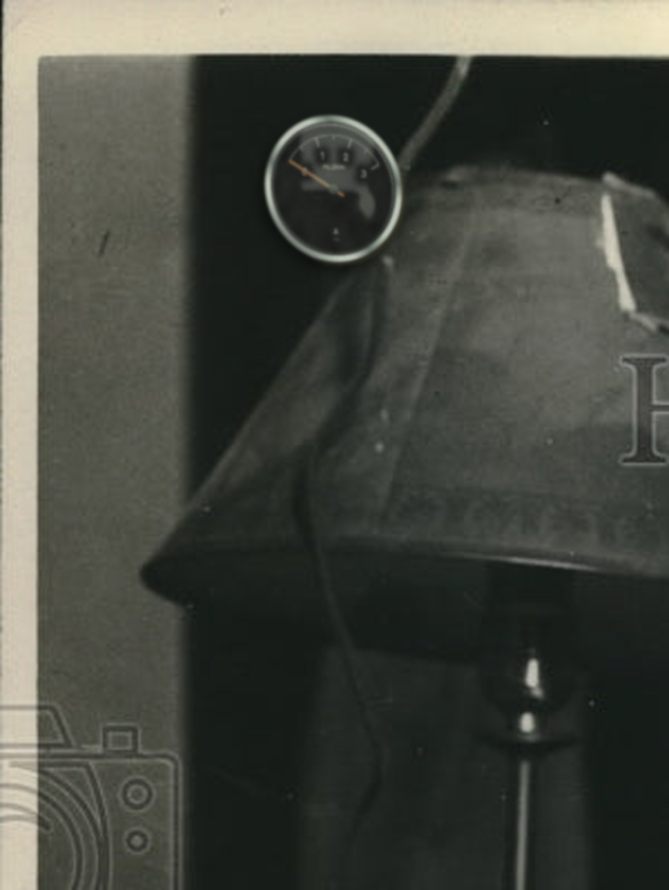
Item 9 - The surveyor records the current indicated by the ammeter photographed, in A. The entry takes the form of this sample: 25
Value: 0
